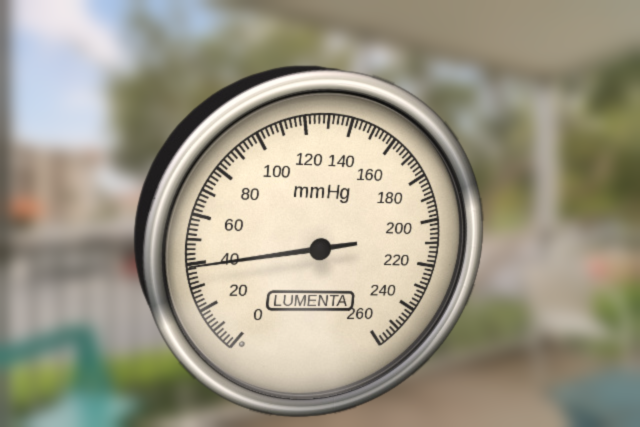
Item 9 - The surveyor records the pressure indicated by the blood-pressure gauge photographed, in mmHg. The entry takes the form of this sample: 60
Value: 40
